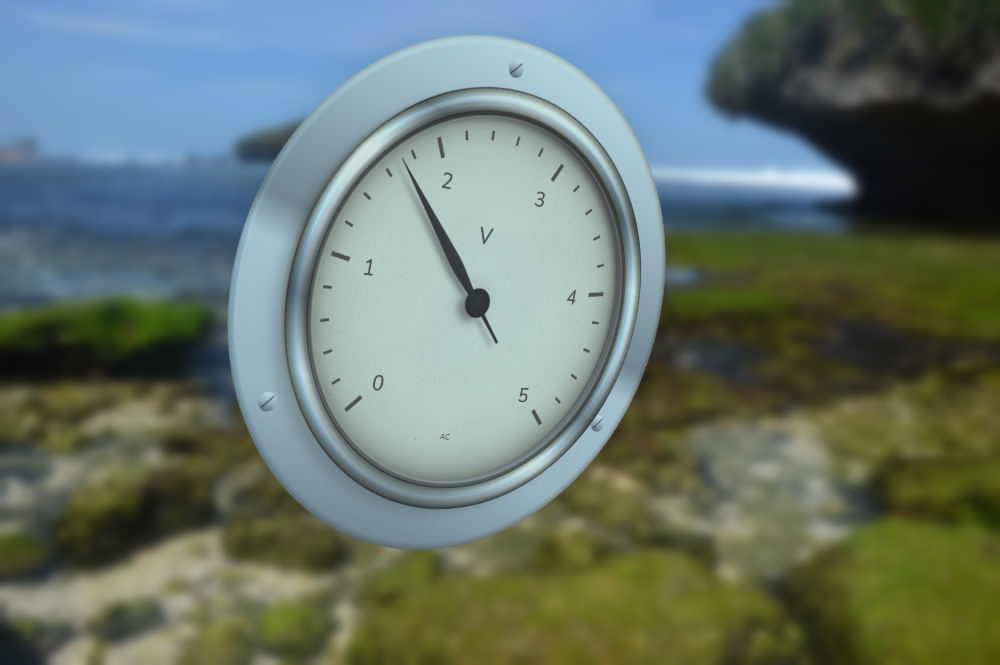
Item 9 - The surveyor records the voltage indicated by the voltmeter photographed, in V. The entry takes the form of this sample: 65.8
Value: 1.7
